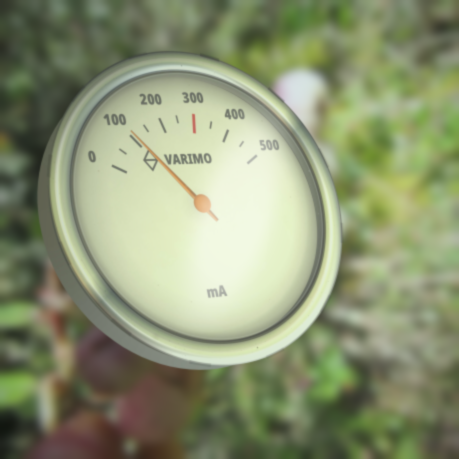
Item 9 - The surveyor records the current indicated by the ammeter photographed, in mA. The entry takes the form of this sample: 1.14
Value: 100
